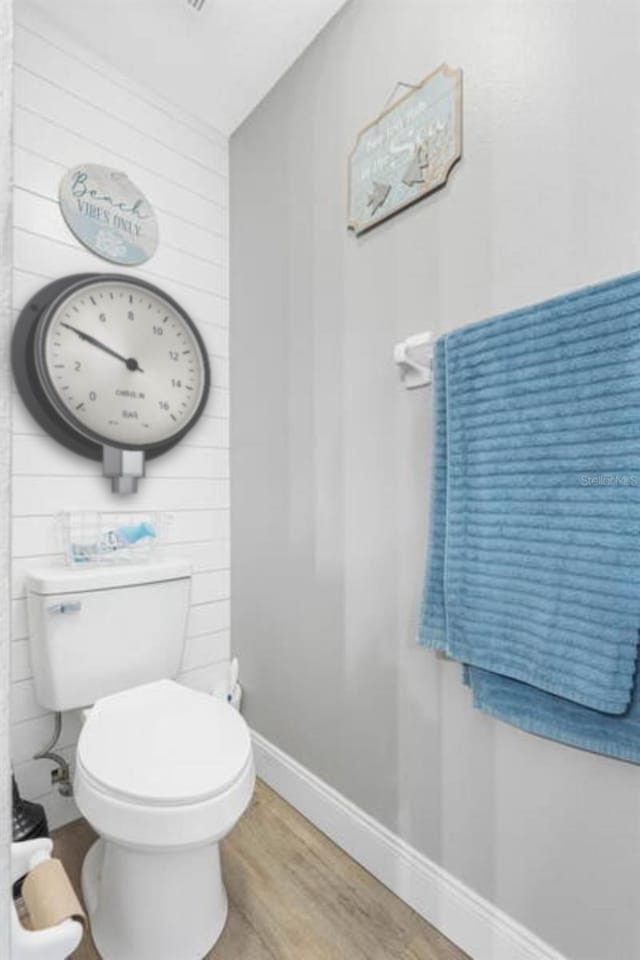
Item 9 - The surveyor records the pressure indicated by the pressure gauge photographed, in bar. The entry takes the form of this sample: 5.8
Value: 4
